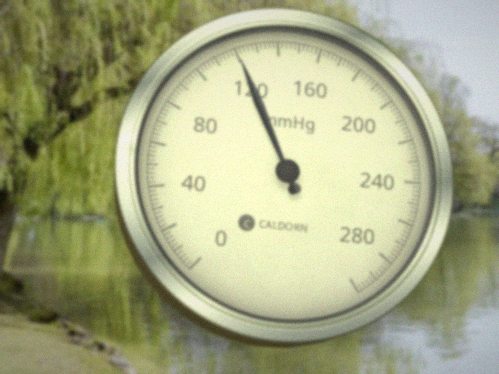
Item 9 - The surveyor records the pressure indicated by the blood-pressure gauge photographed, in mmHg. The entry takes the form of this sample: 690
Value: 120
